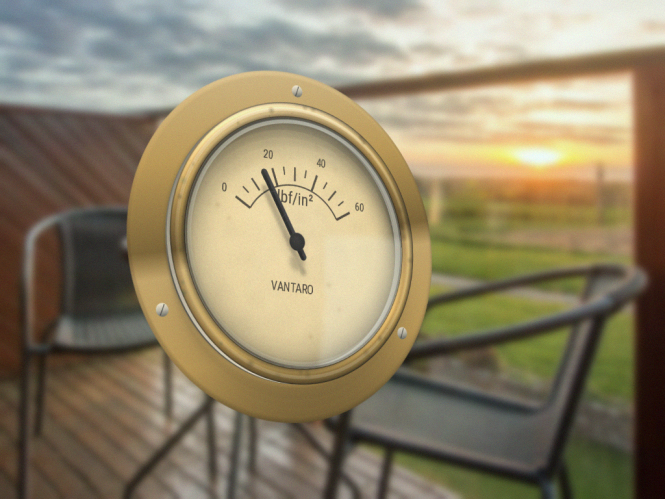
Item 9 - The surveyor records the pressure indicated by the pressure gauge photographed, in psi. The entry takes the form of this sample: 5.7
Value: 15
